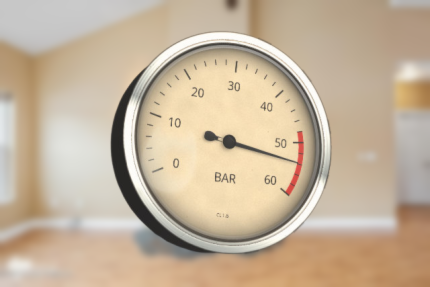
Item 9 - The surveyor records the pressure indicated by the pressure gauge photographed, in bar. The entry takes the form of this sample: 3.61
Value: 54
